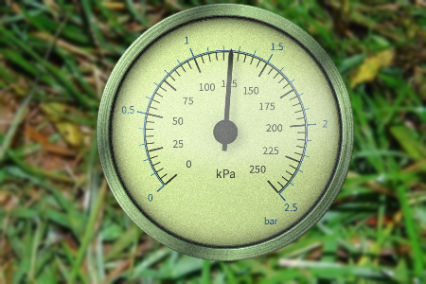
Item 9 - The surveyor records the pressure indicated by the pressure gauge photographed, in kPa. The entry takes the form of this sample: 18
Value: 125
